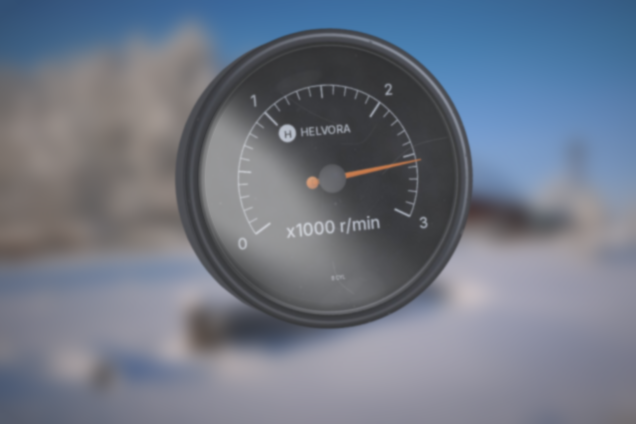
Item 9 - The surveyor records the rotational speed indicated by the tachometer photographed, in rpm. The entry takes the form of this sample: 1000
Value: 2550
